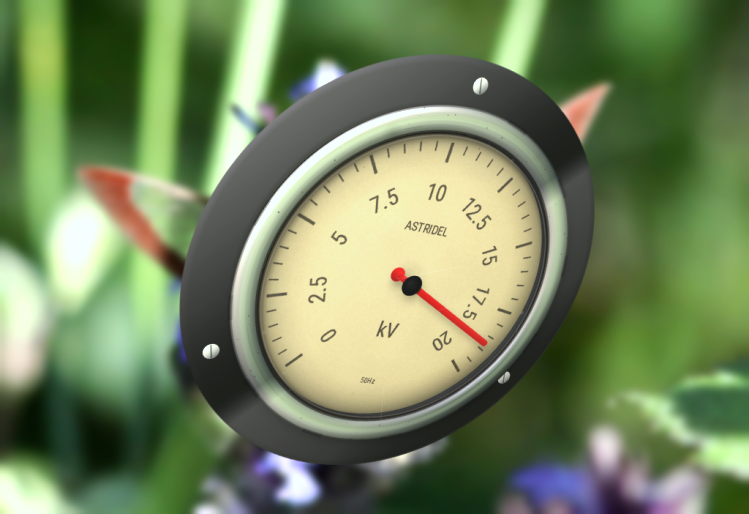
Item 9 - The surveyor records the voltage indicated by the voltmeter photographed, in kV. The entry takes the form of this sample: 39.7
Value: 18.75
